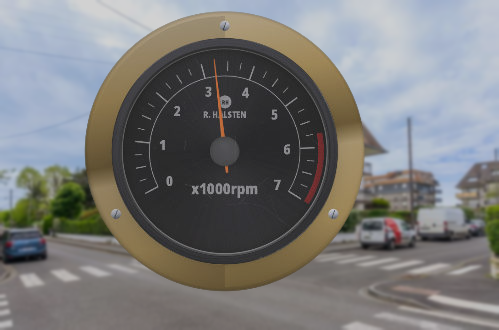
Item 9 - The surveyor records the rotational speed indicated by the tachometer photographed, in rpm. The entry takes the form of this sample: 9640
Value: 3250
